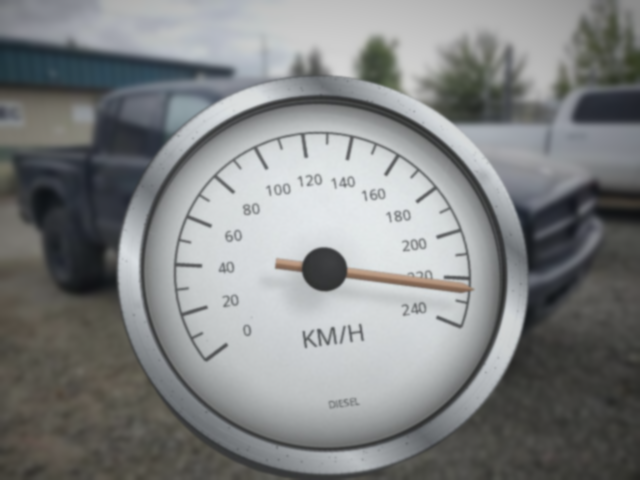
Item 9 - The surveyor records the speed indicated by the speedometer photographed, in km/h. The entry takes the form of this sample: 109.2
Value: 225
